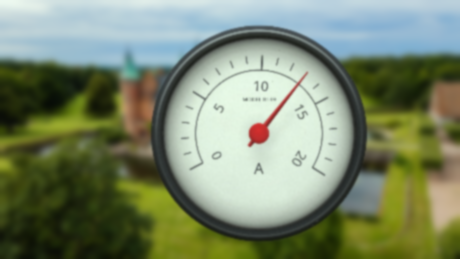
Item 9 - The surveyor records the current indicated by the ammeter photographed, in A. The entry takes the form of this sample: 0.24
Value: 13
